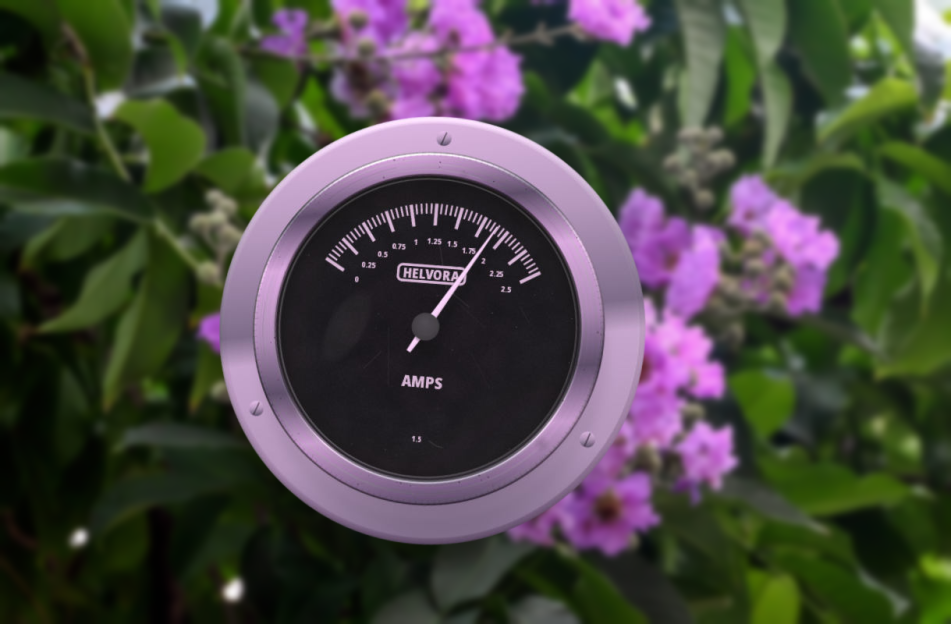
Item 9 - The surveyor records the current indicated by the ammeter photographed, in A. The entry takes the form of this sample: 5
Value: 1.9
